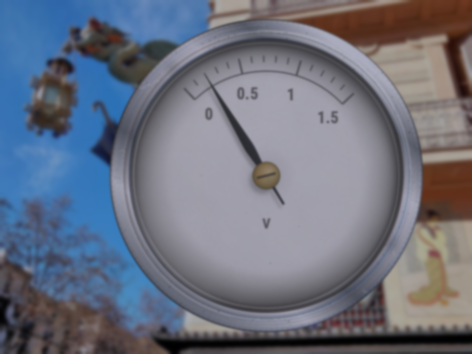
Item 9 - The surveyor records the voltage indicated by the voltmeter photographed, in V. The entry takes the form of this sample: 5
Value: 0.2
